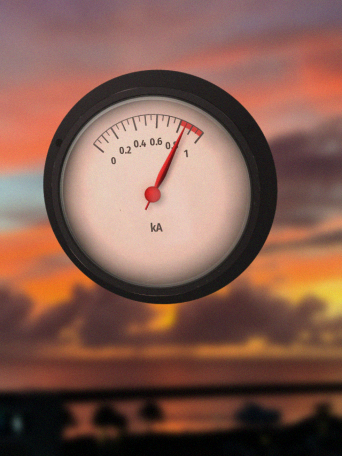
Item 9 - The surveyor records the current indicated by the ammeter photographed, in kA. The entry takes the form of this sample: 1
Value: 0.85
